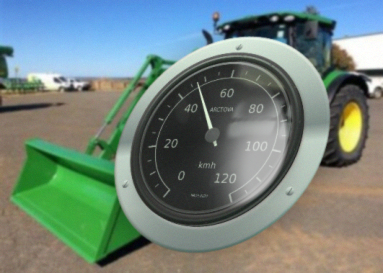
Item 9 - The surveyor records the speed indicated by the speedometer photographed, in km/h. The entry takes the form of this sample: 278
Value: 47.5
